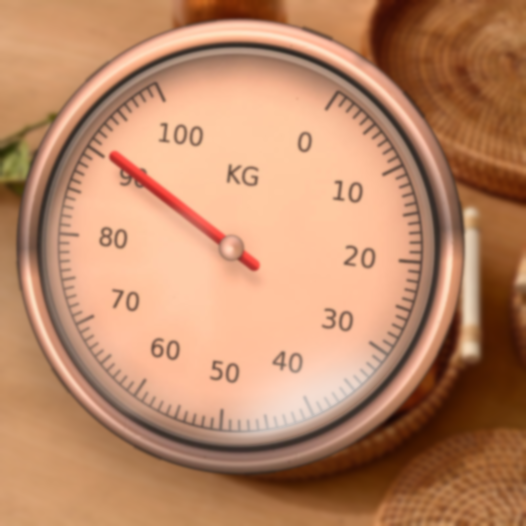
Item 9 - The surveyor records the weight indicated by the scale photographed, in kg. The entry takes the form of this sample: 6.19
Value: 91
